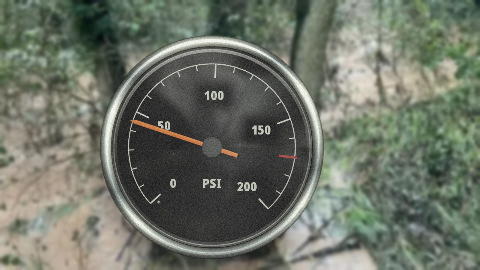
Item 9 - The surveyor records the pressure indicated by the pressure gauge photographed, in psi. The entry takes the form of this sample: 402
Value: 45
